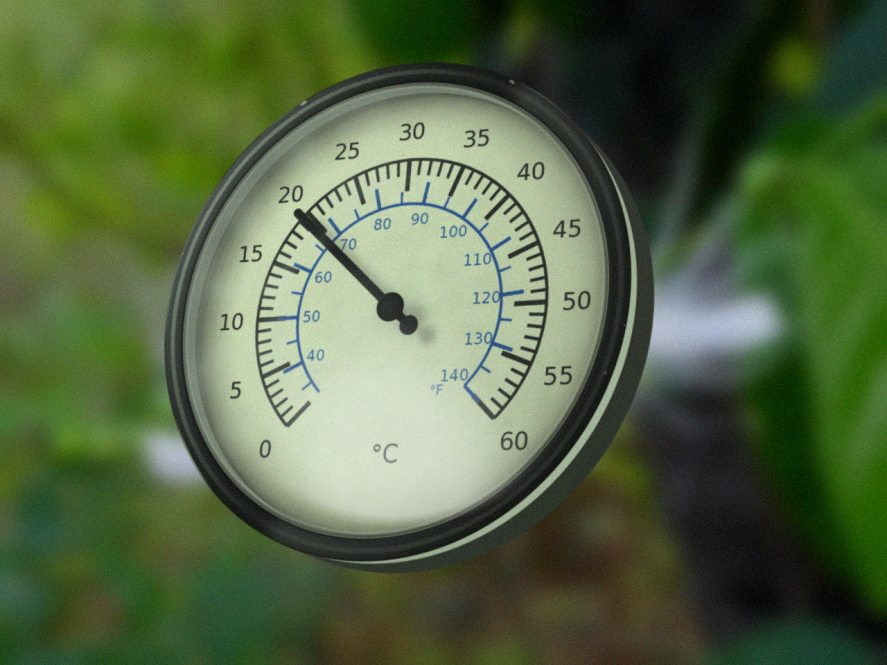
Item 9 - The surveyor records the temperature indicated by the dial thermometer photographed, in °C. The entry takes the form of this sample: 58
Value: 19.5
